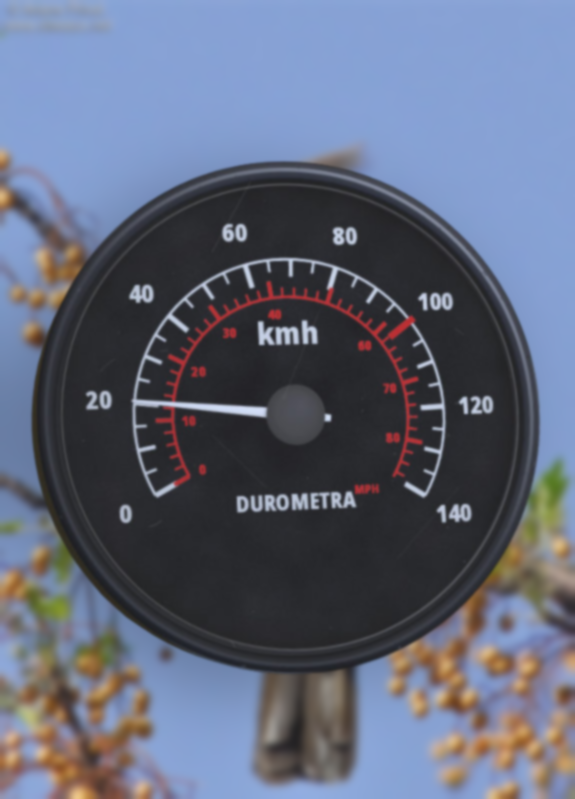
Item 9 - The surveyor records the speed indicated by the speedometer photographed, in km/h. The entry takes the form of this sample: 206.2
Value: 20
